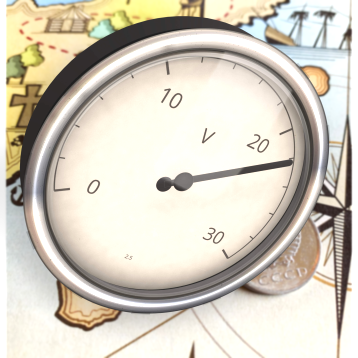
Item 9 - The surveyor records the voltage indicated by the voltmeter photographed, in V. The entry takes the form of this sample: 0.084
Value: 22
